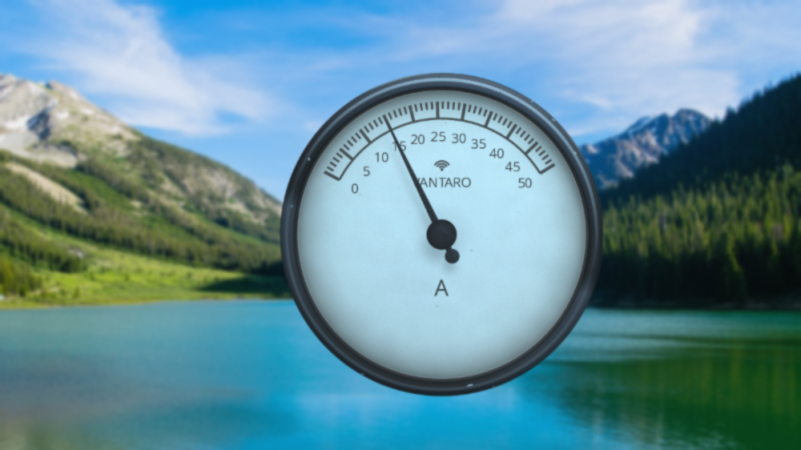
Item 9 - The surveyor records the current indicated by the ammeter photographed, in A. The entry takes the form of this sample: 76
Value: 15
